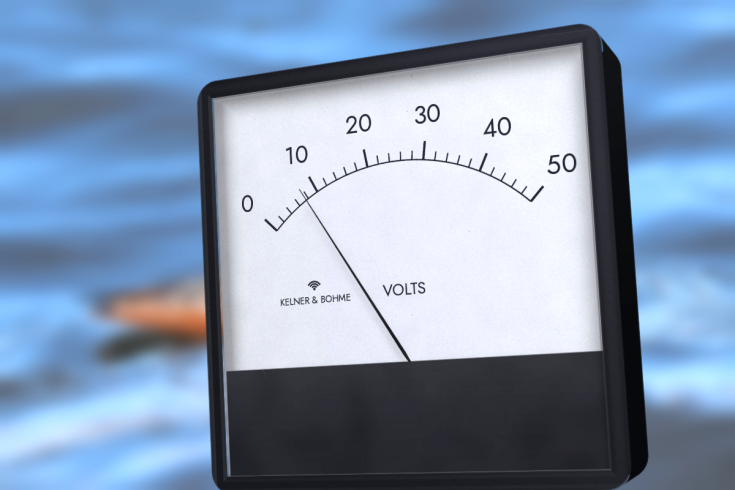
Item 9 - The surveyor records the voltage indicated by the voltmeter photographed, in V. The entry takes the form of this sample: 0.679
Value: 8
